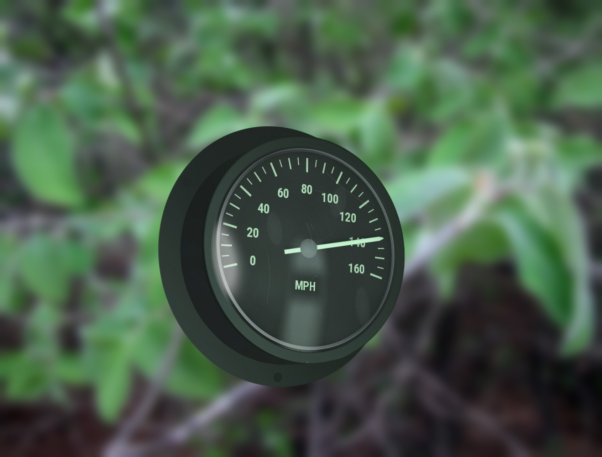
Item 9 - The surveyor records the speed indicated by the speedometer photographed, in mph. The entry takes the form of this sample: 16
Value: 140
